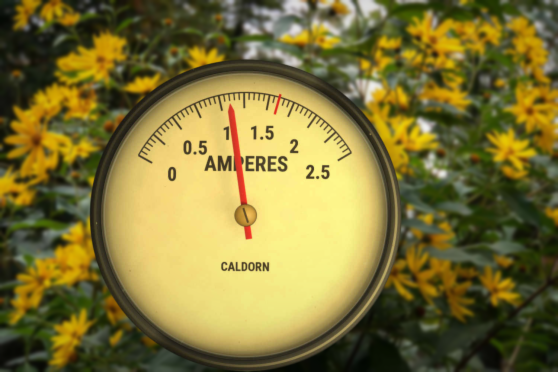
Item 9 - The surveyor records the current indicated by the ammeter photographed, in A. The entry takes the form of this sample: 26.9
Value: 1.1
